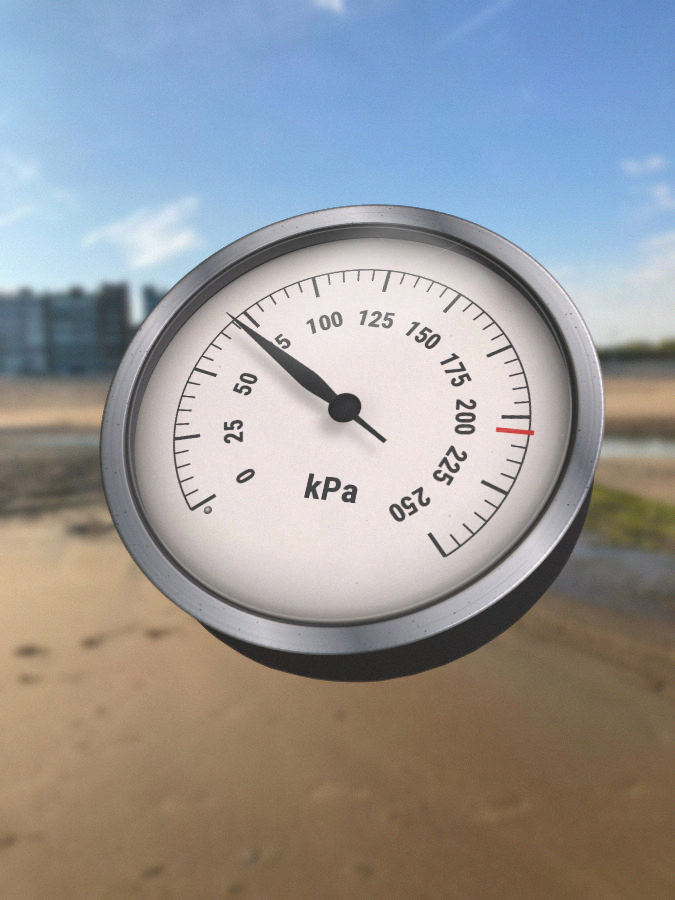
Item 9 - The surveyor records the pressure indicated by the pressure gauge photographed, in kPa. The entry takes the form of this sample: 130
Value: 70
